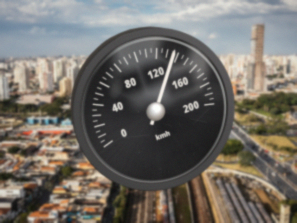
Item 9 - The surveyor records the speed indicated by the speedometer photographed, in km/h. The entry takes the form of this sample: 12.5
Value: 135
